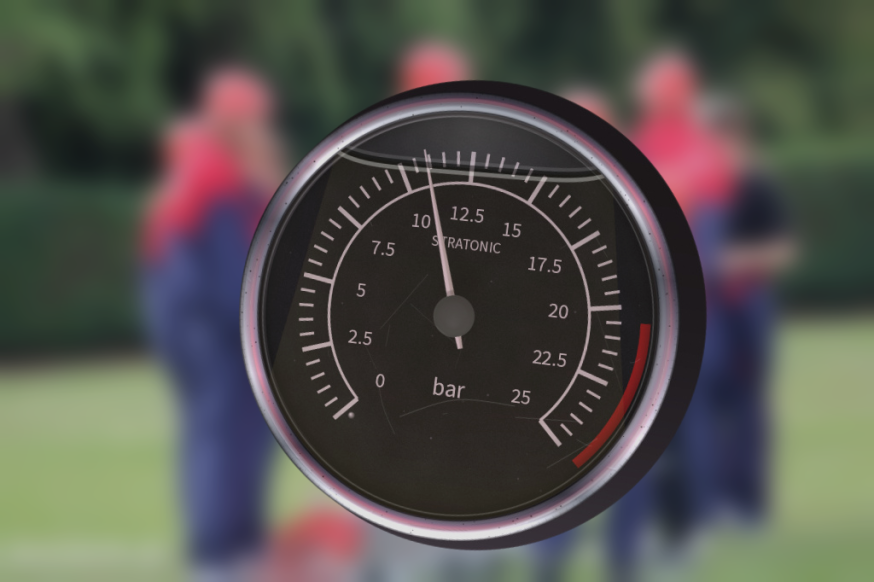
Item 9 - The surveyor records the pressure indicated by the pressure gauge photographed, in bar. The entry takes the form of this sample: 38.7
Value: 11
